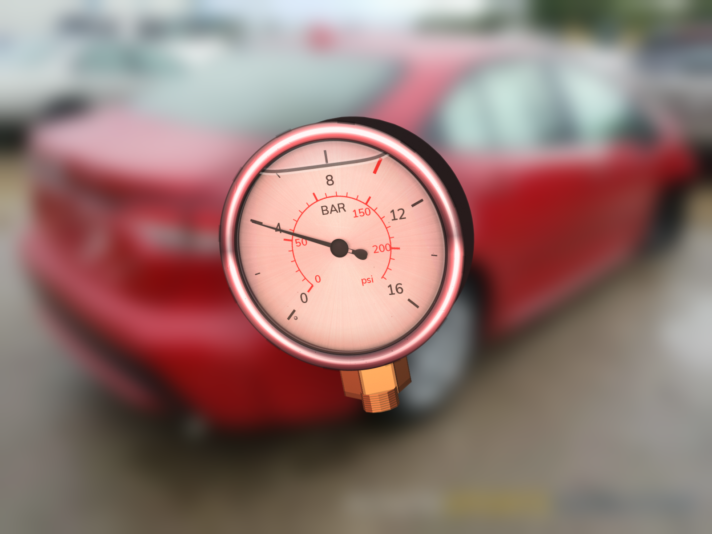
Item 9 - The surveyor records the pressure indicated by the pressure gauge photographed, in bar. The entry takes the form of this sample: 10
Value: 4
